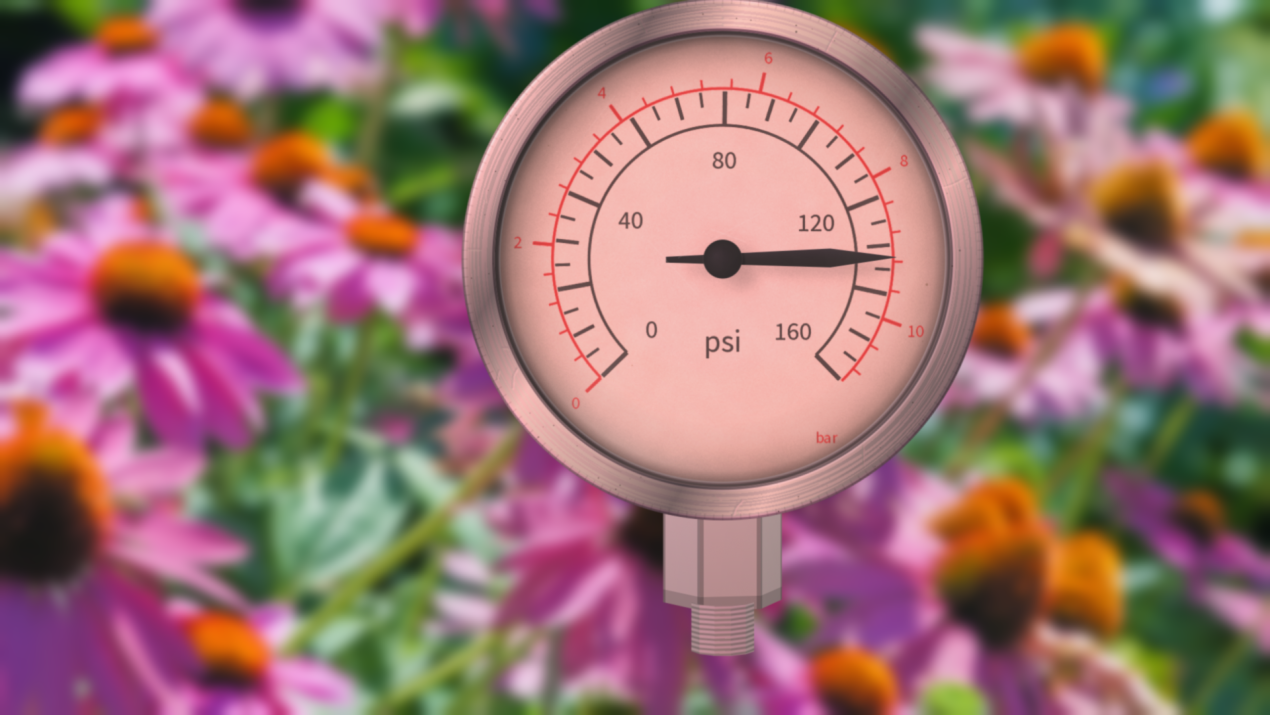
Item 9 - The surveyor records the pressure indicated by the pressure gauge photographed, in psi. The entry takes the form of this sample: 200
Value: 132.5
